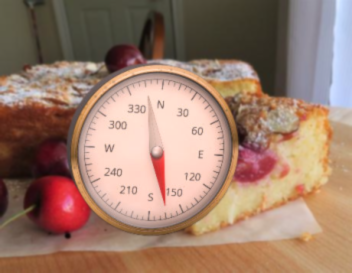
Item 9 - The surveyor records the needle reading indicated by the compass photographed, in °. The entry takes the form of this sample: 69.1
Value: 165
